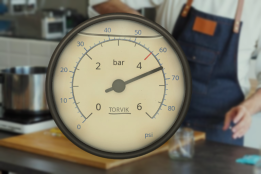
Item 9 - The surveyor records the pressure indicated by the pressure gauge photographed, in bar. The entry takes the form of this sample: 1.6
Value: 4.5
